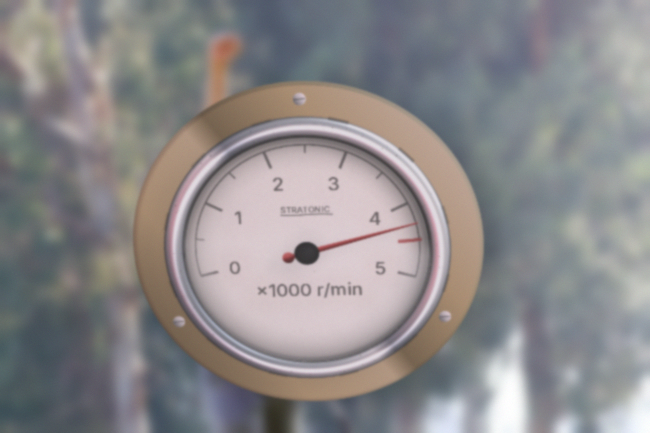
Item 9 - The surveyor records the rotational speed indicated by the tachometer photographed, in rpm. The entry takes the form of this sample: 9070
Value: 4250
